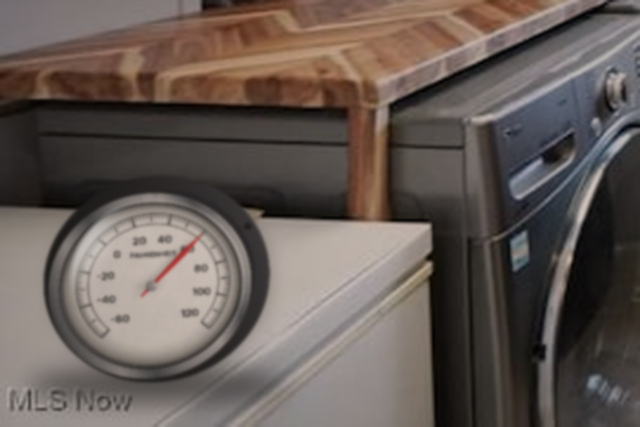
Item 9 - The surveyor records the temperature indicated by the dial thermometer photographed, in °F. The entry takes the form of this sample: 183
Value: 60
